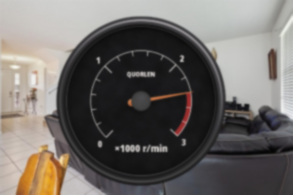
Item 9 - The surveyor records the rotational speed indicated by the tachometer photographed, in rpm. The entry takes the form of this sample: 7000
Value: 2400
